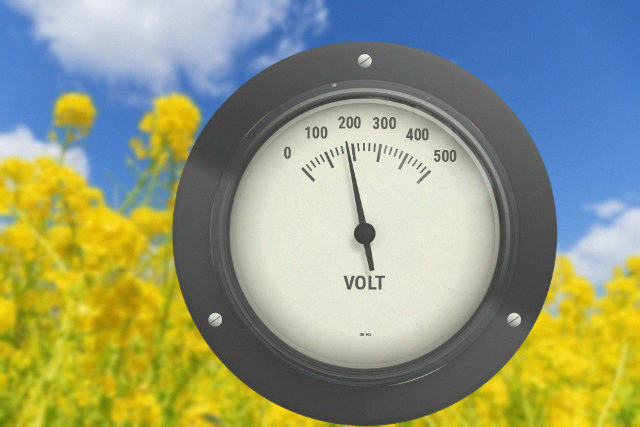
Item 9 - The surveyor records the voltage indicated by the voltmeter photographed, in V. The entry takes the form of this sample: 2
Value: 180
